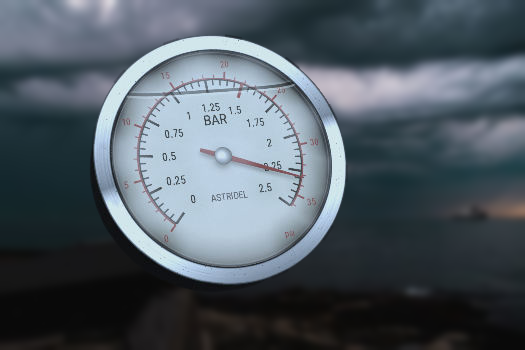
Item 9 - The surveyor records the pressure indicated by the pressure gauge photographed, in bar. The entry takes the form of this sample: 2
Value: 2.3
